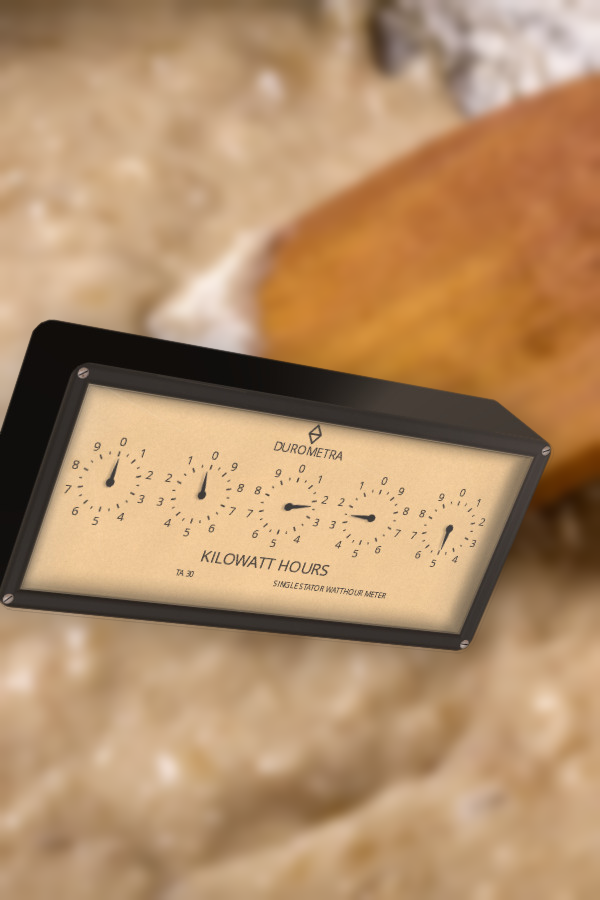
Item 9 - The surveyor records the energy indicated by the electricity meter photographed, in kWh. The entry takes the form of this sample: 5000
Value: 225
